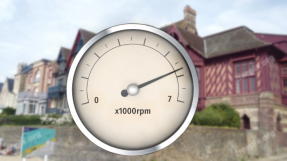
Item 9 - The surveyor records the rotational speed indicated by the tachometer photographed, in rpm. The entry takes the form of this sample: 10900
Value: 5750
